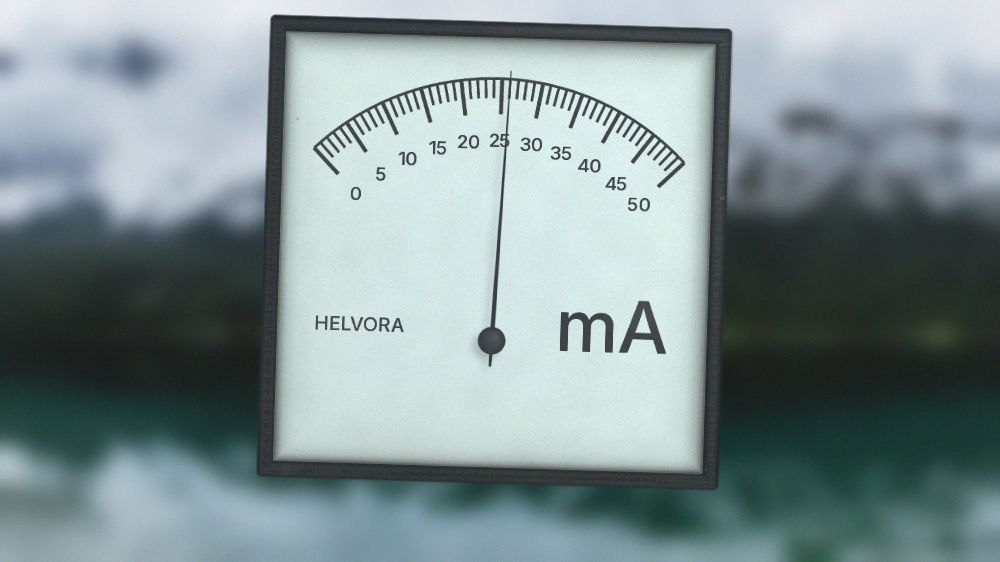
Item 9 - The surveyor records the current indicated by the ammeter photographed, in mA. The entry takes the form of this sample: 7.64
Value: 26
